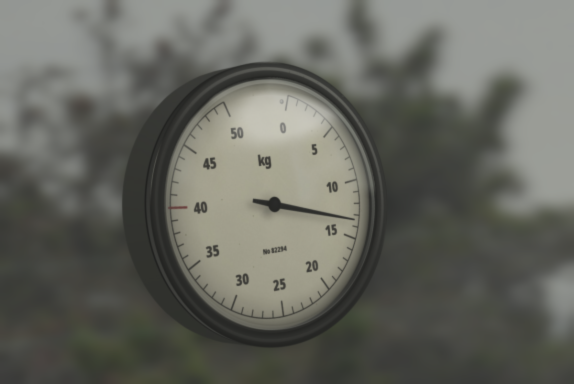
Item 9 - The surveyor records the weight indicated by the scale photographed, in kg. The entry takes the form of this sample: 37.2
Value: 13.5
